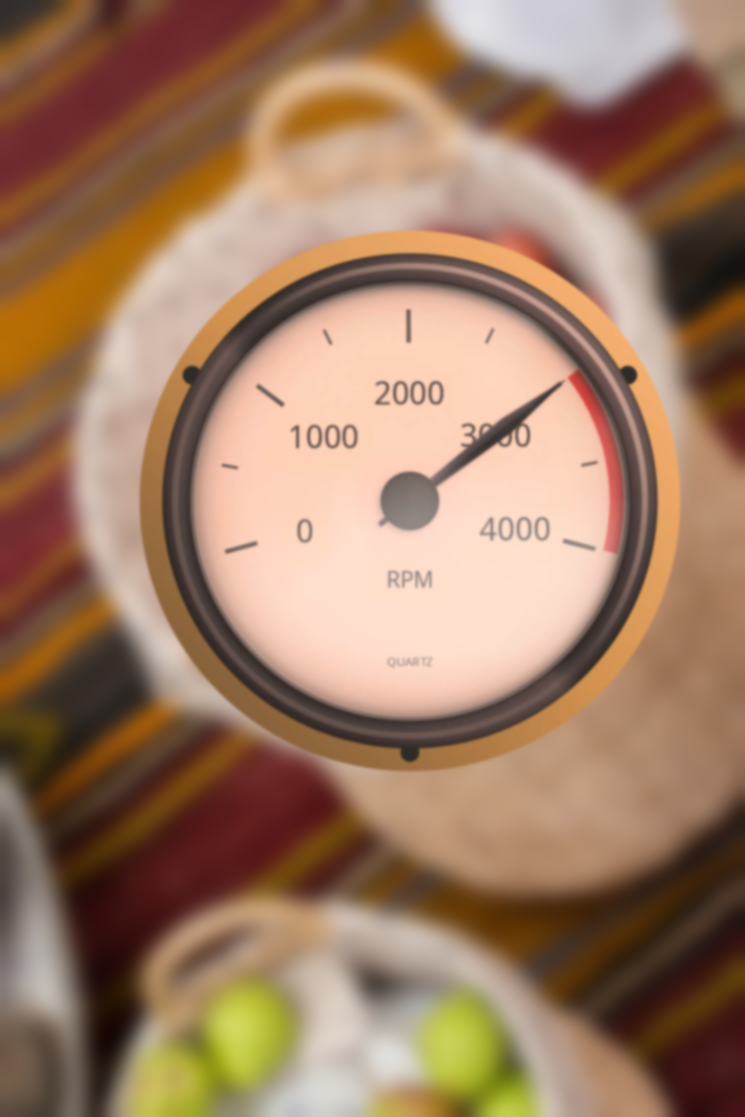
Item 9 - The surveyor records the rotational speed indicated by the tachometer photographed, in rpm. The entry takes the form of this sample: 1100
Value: 3000
